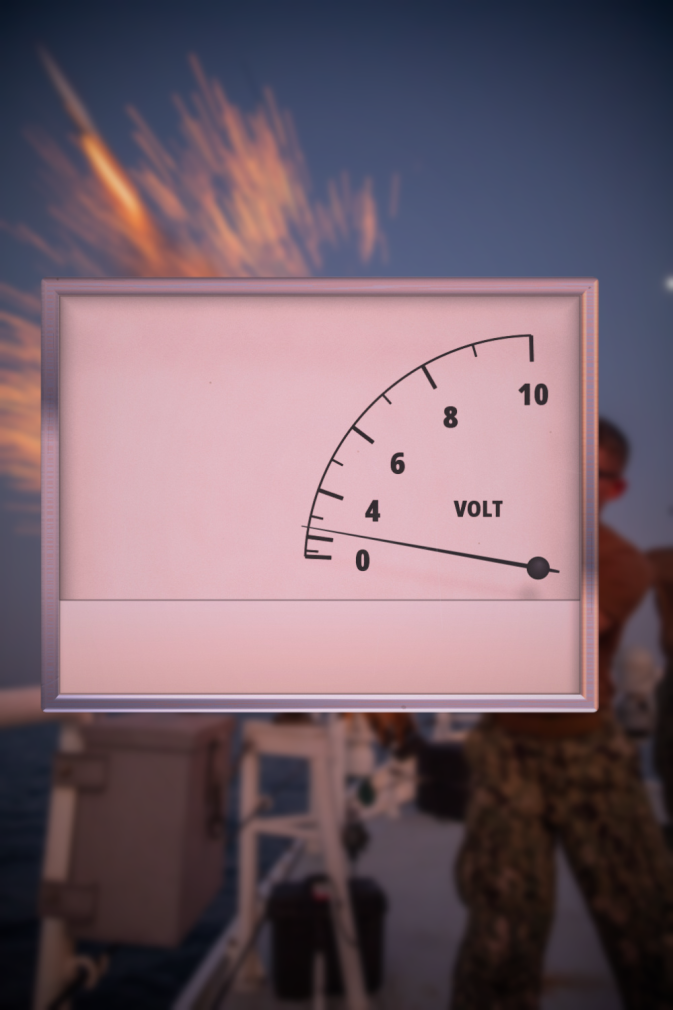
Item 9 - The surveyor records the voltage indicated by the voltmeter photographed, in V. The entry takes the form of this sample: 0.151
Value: 2.5
